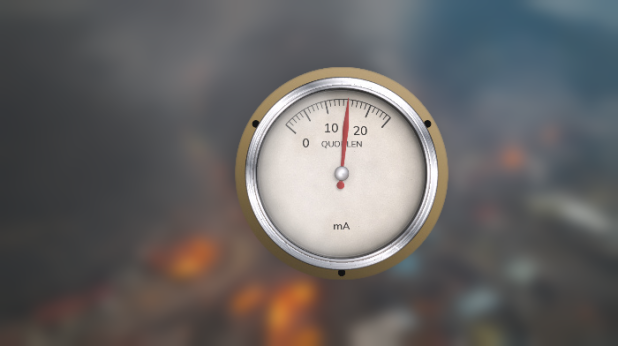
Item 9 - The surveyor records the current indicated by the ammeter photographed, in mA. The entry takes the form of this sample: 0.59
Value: 15
